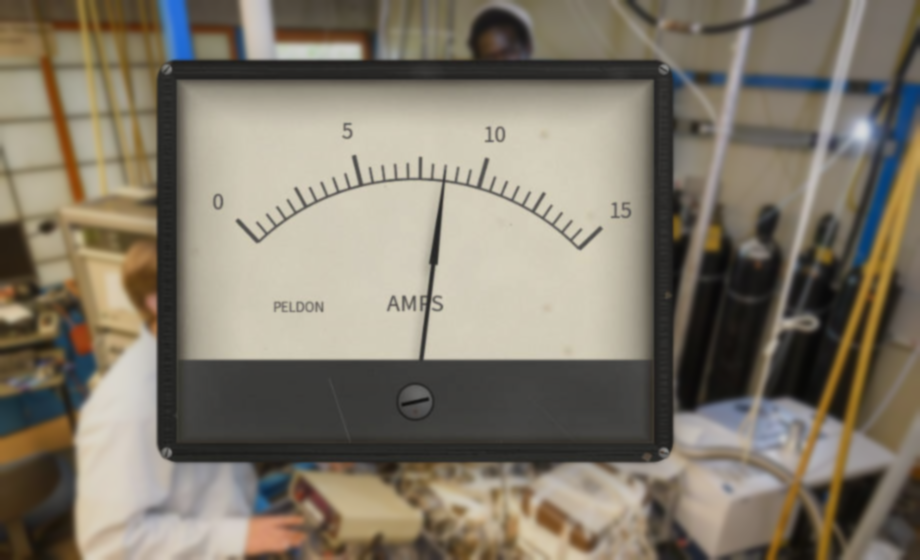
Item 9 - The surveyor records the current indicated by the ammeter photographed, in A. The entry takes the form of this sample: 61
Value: 8.5
